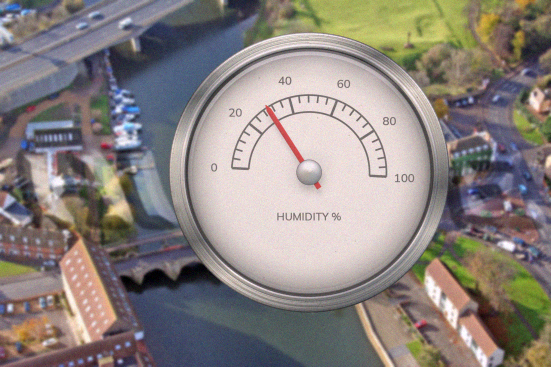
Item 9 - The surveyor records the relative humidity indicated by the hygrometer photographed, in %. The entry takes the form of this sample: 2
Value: 30
